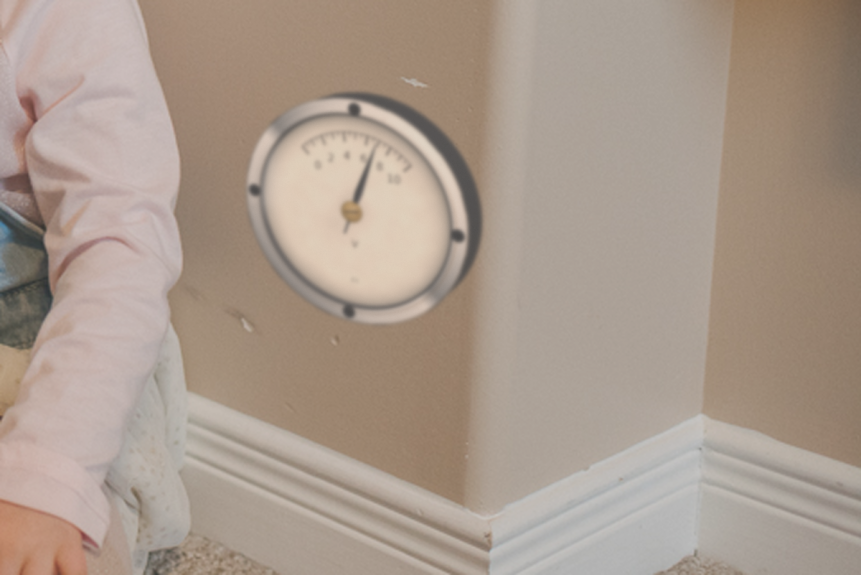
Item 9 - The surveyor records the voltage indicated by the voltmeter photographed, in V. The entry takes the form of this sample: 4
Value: 7
